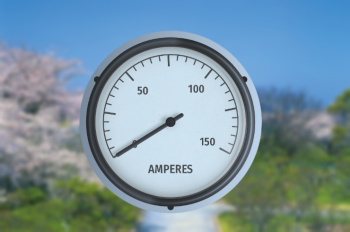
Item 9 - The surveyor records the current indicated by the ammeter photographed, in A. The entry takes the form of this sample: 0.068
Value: 0
